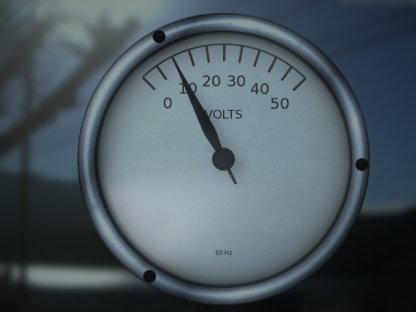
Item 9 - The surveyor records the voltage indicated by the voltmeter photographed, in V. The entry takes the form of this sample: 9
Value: 10
